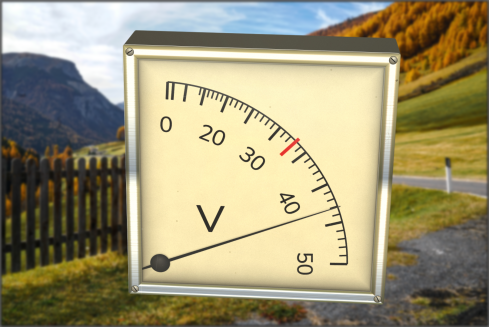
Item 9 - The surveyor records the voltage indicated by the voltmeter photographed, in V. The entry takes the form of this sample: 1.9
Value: 43
